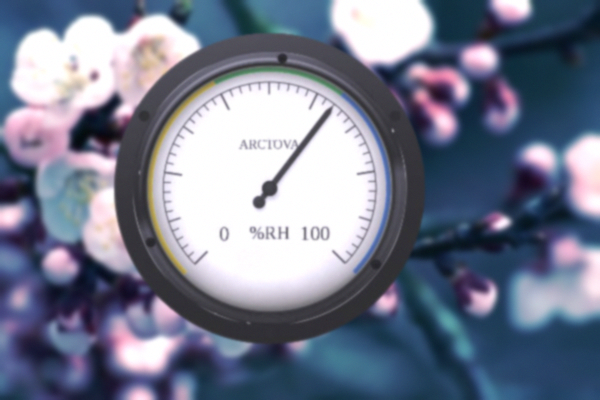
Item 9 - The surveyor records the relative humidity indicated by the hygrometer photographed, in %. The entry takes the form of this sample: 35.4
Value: 64
